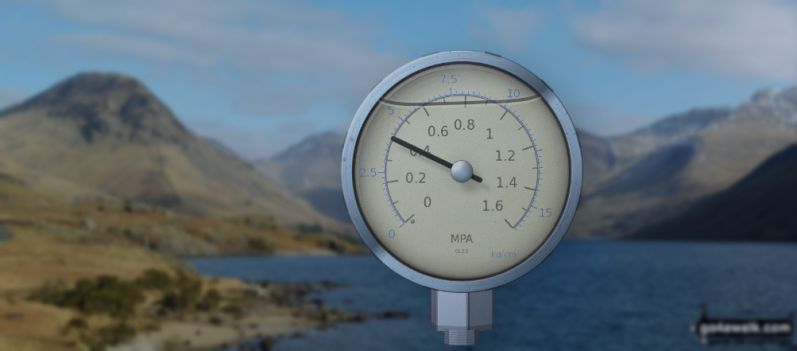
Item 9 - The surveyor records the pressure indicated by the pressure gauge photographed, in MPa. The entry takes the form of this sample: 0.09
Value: 0.4
